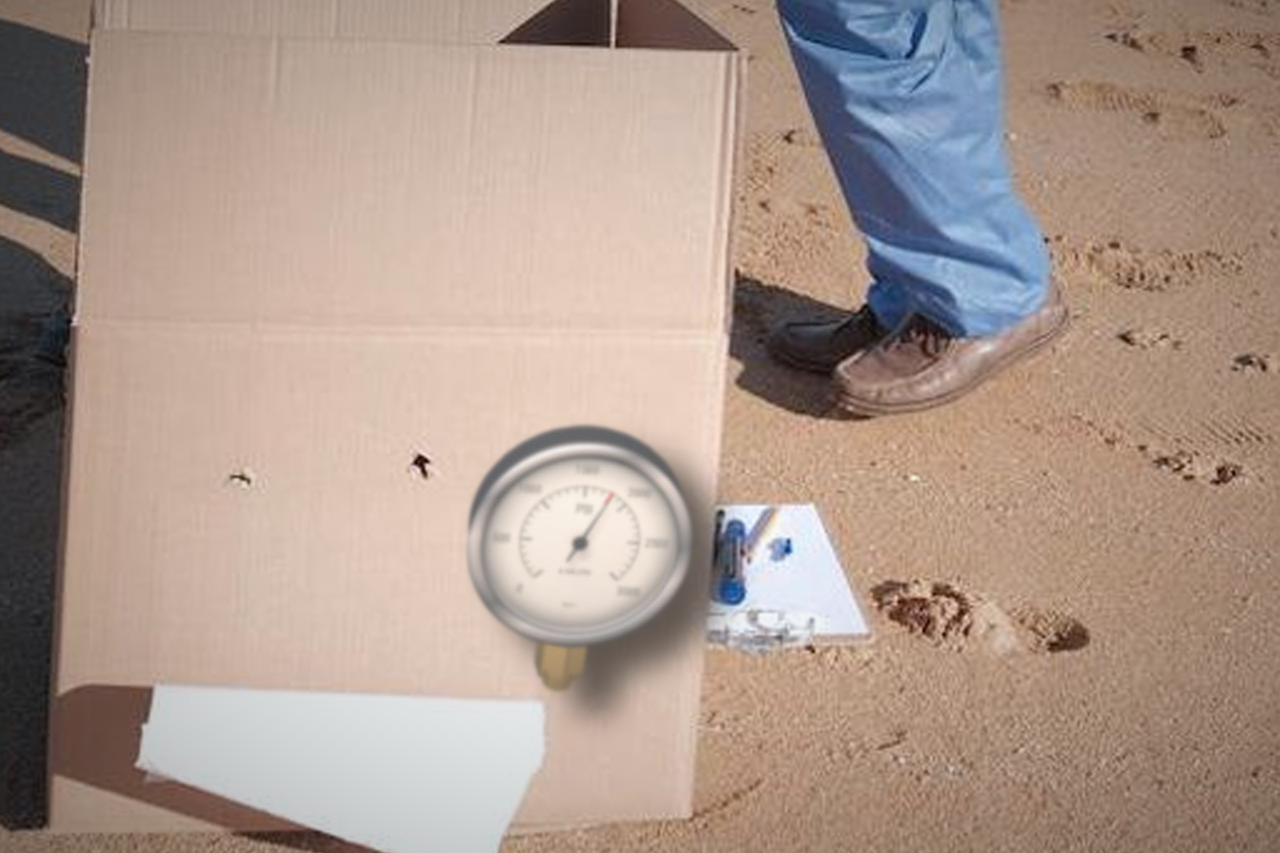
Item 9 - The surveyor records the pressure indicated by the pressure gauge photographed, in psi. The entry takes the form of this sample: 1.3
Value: 1800
